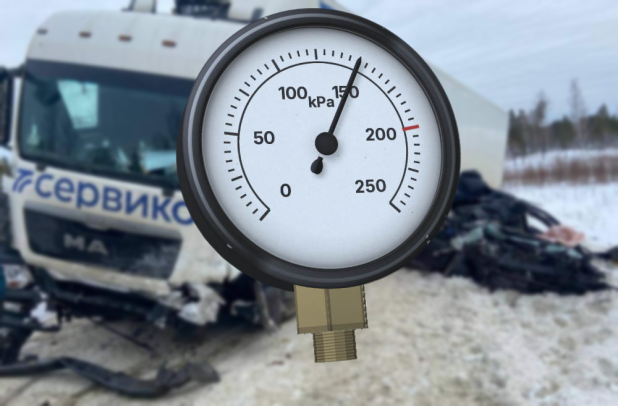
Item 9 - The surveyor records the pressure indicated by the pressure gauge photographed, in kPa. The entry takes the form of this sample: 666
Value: 150
